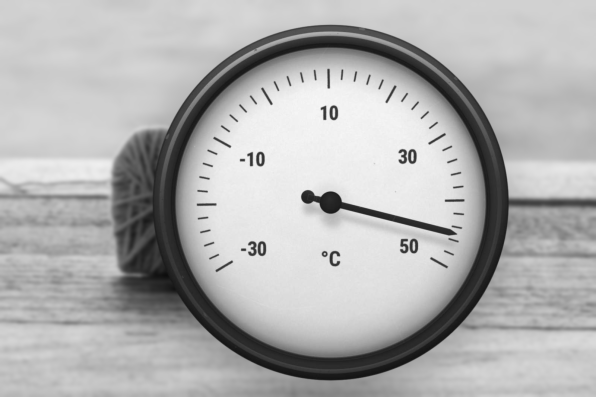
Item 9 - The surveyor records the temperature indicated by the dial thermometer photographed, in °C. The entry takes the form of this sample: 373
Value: 45
